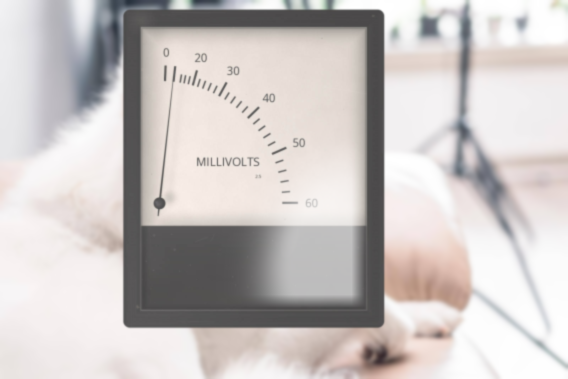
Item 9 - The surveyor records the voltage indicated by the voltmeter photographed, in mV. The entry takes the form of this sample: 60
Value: 10
